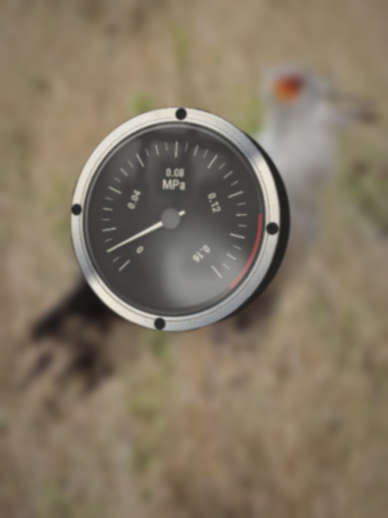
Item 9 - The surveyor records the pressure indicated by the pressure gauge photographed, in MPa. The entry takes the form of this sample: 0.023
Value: 0.01
